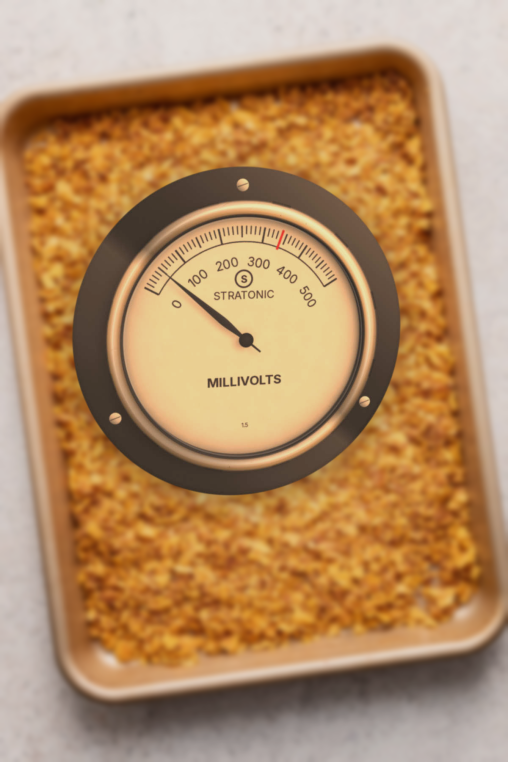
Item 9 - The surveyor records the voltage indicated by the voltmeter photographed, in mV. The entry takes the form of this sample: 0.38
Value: 50
